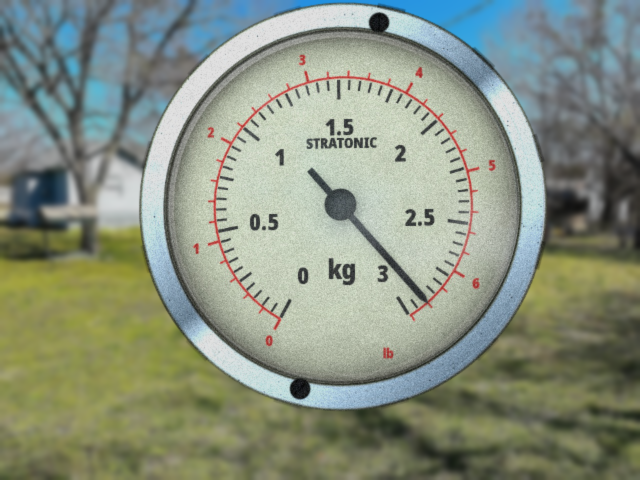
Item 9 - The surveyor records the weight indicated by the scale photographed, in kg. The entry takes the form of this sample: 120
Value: 2.9
